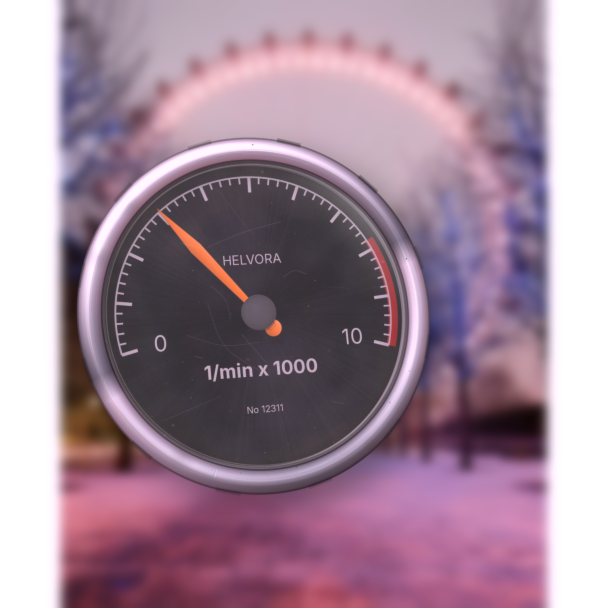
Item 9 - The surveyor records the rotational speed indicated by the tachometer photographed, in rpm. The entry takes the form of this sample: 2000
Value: 3000
